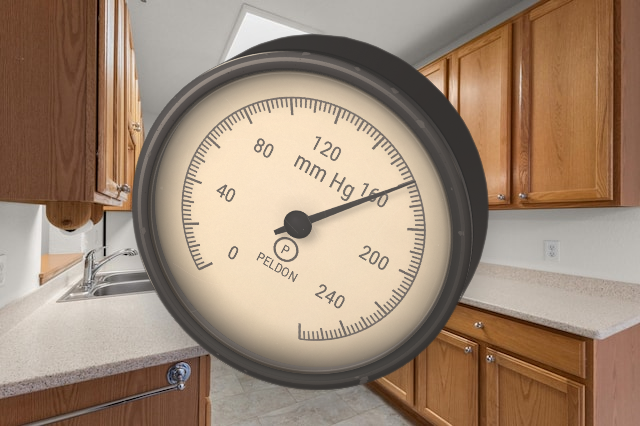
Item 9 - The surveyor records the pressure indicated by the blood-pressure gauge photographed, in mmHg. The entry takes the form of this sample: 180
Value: 160
